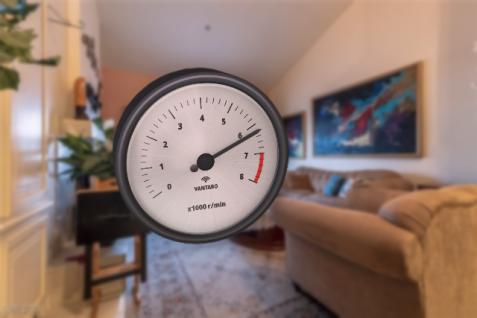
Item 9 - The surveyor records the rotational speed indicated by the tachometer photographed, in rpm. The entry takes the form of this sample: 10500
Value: 6200
